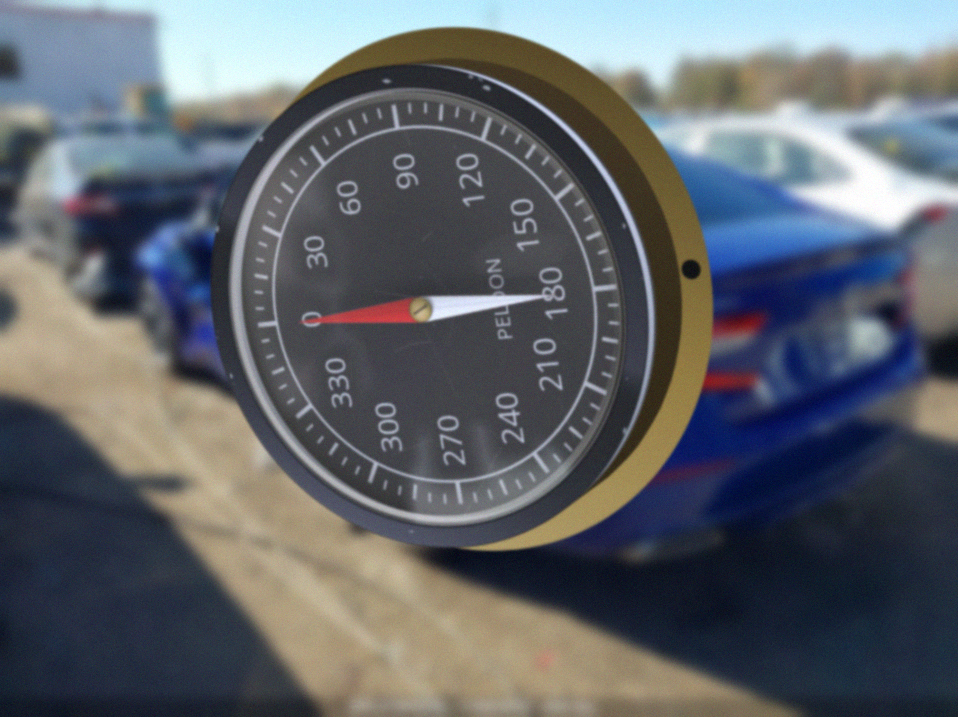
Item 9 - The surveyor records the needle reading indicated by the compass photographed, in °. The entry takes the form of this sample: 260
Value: 0
